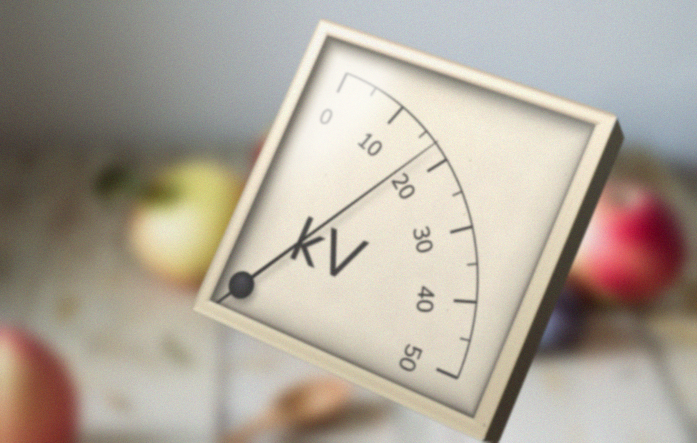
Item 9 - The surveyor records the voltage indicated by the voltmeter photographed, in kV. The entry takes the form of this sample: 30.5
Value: 17.5
